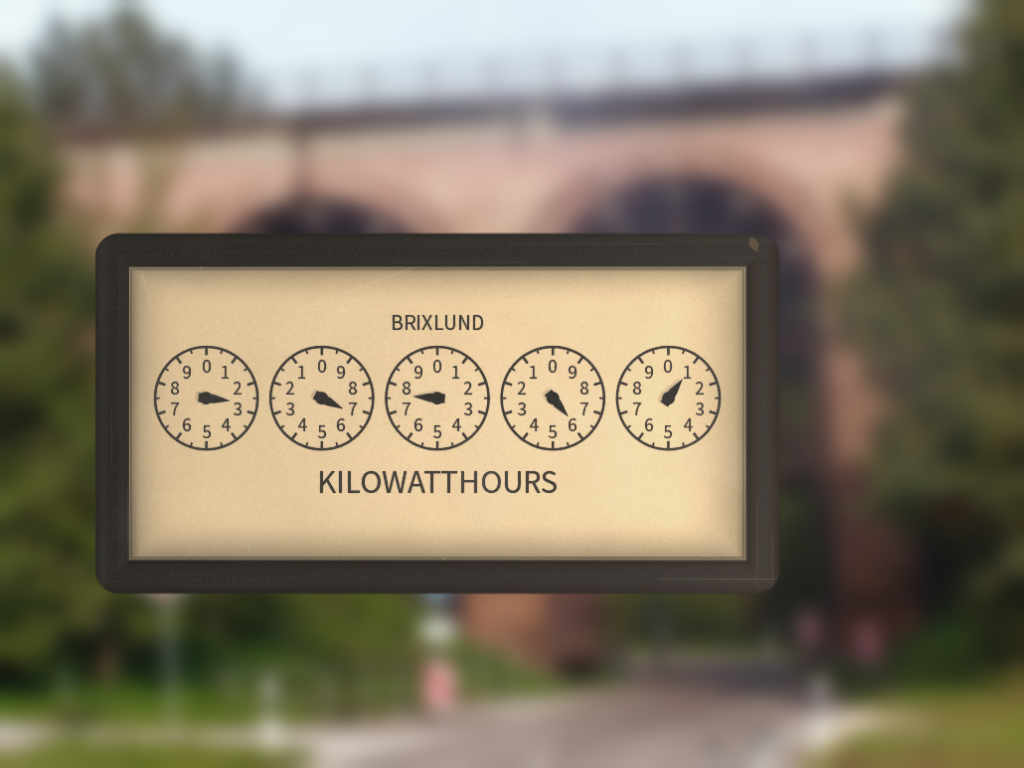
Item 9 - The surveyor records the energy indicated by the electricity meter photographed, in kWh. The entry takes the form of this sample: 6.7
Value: 26761
